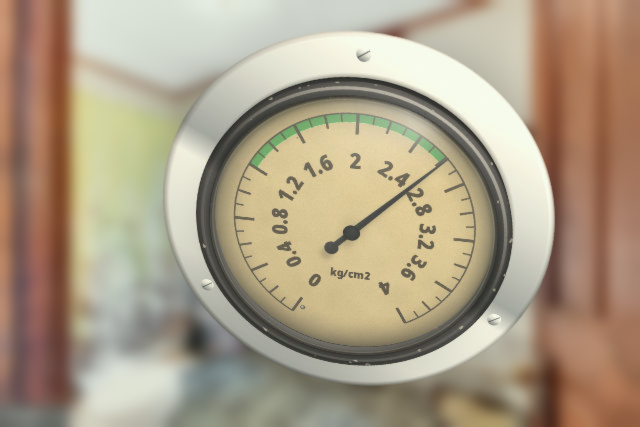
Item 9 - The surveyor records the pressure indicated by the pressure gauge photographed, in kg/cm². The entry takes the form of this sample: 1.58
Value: 2.6
